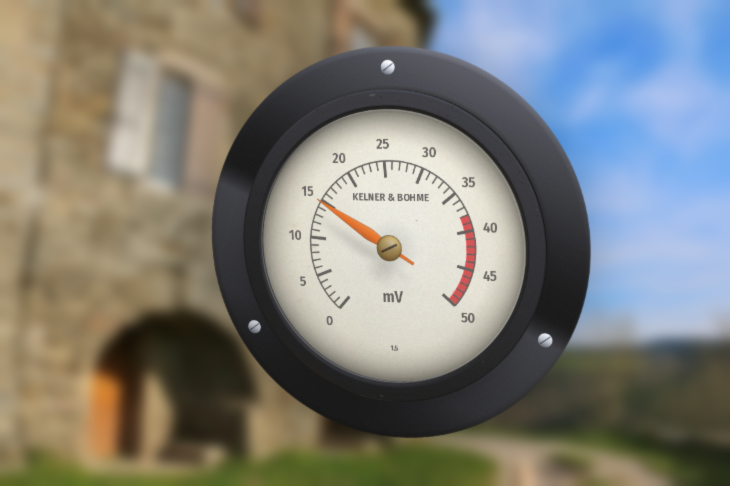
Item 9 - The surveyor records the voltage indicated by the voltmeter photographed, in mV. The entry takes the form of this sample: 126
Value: 15
